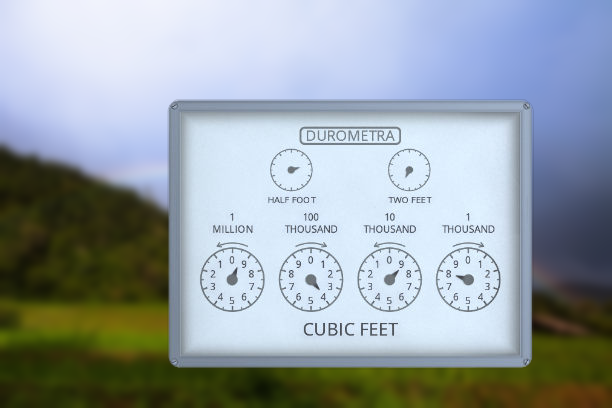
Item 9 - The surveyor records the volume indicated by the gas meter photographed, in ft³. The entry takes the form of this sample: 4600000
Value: 938800
